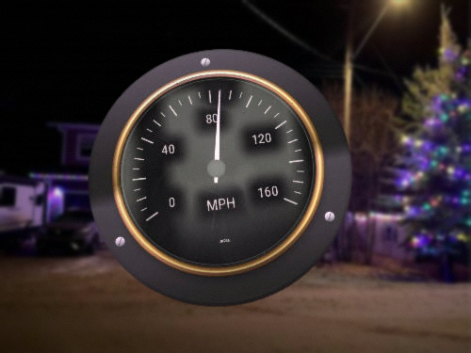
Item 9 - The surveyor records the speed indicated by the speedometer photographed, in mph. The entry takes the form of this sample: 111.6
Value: 85
